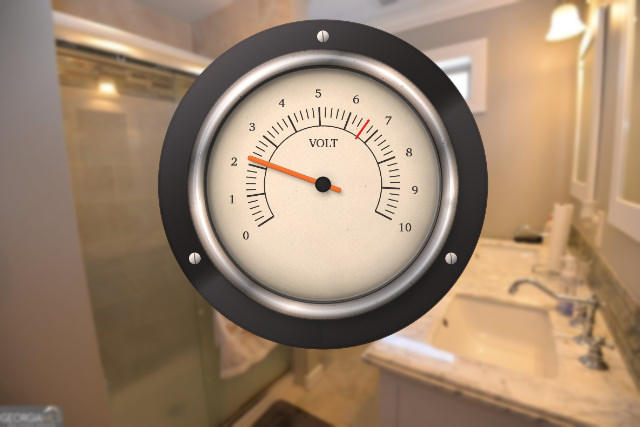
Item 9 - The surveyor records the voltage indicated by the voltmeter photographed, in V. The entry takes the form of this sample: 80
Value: 2.2
